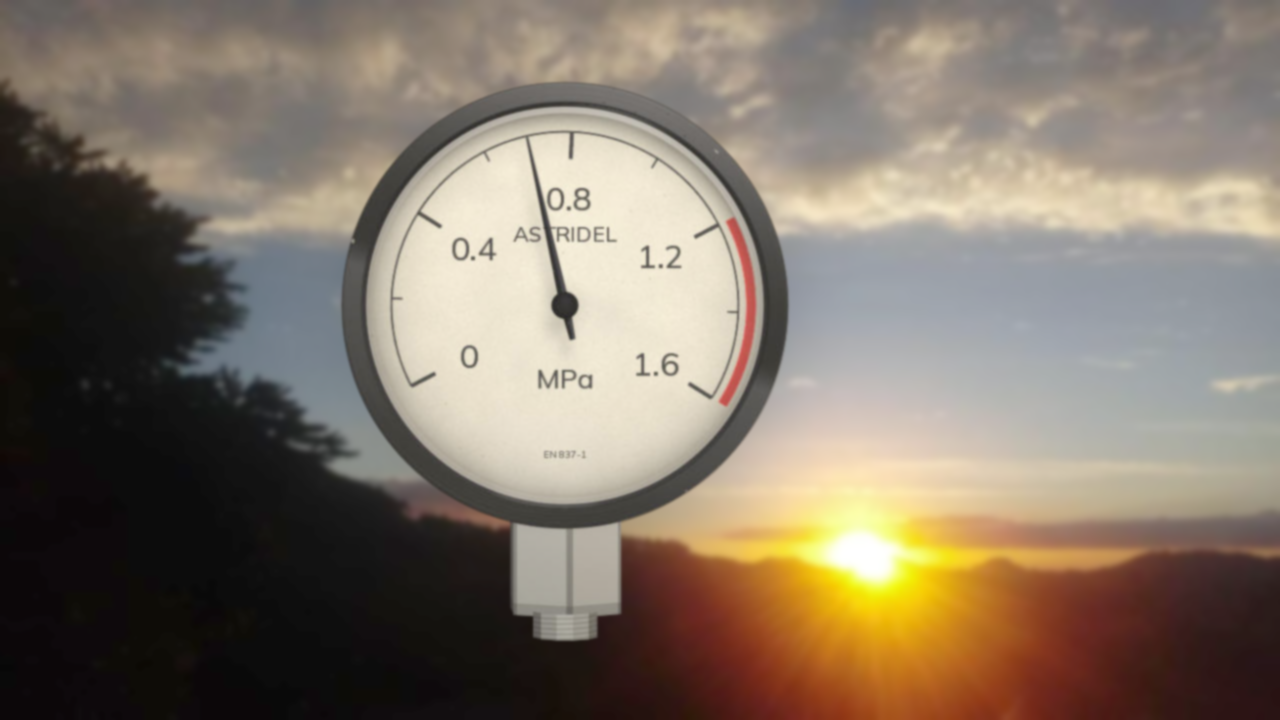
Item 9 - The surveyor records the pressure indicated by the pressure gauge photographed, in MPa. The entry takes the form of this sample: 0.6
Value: 0.7
